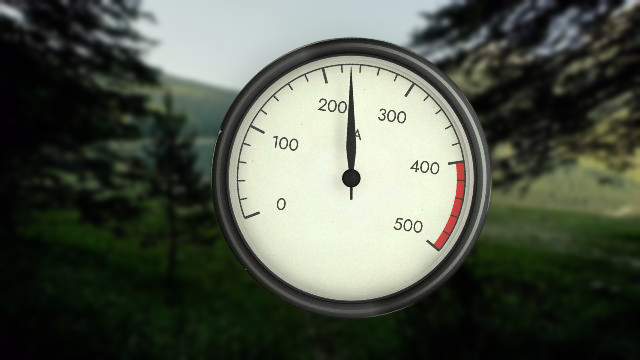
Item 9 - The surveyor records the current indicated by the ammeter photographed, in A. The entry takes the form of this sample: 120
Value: 230
